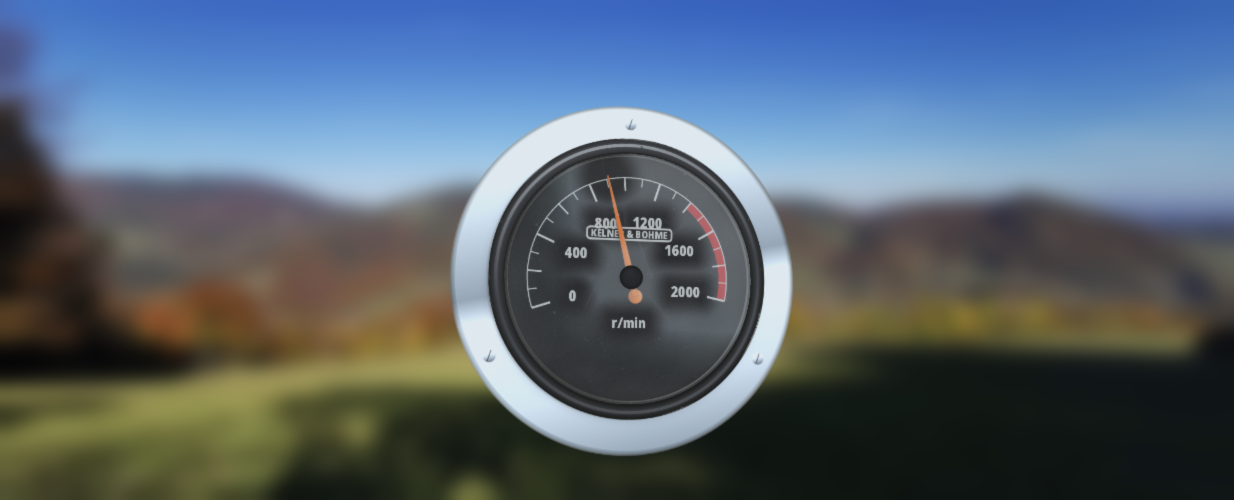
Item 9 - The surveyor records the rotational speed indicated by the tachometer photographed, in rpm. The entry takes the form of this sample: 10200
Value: 900
